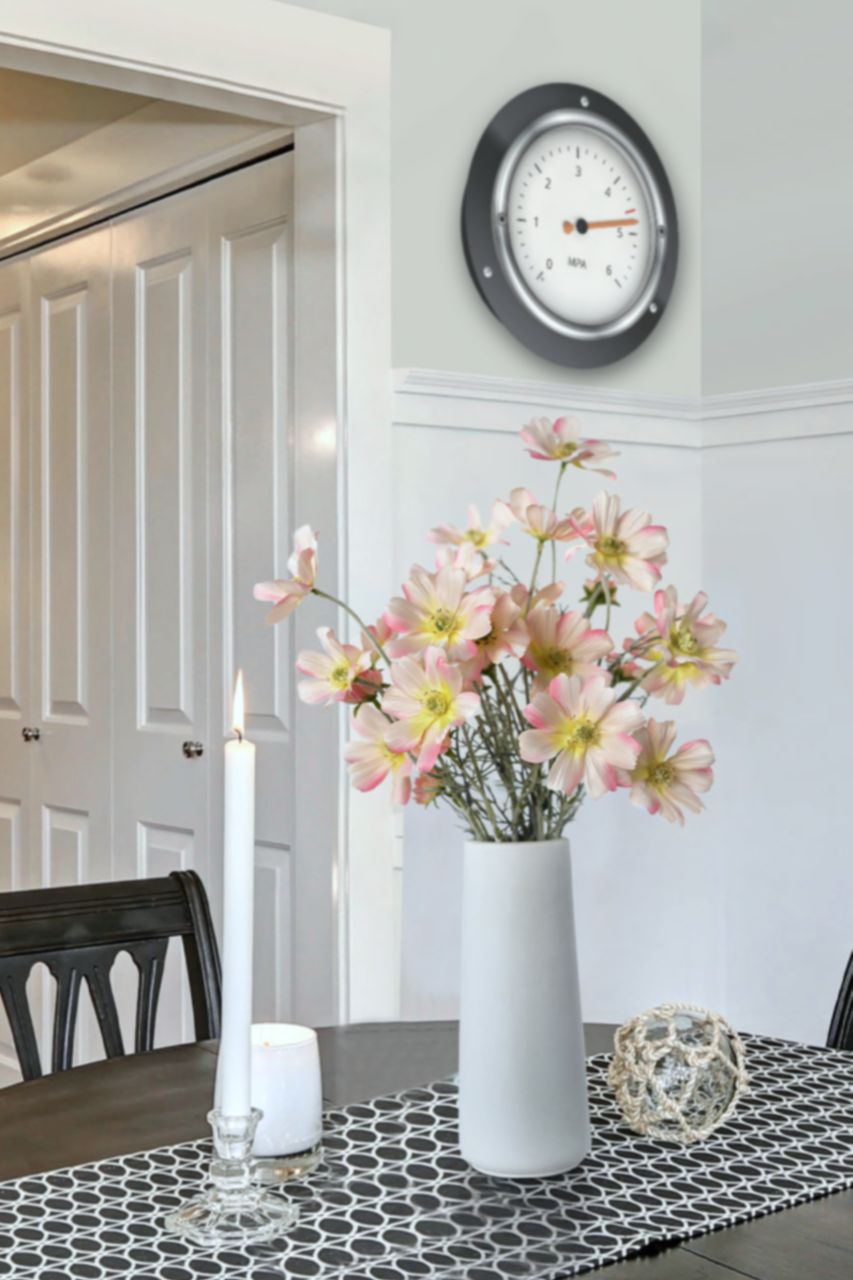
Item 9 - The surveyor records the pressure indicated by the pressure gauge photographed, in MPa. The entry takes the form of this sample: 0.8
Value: 4.8
